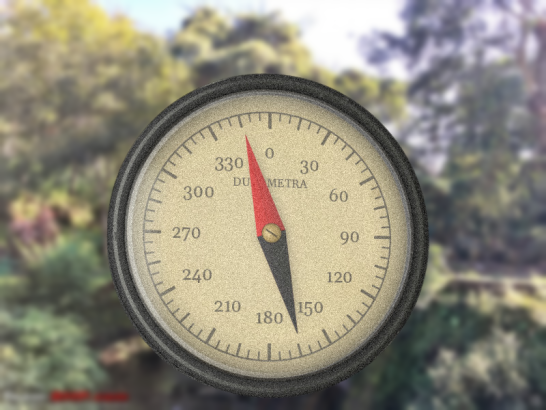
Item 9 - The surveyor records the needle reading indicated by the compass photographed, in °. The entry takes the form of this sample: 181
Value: 345
